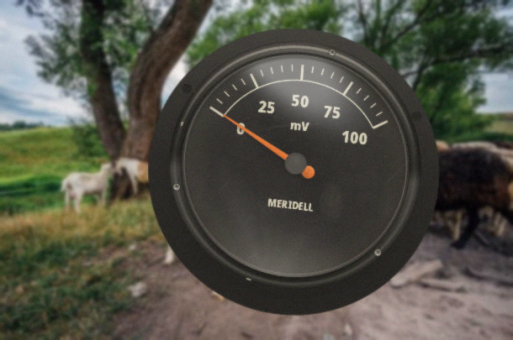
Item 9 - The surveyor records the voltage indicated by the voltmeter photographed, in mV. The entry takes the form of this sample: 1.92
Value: 0
